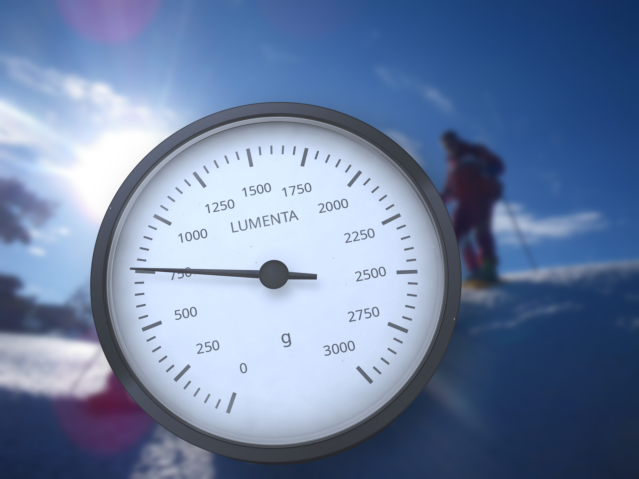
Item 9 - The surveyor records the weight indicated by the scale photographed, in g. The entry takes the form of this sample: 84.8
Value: 750
